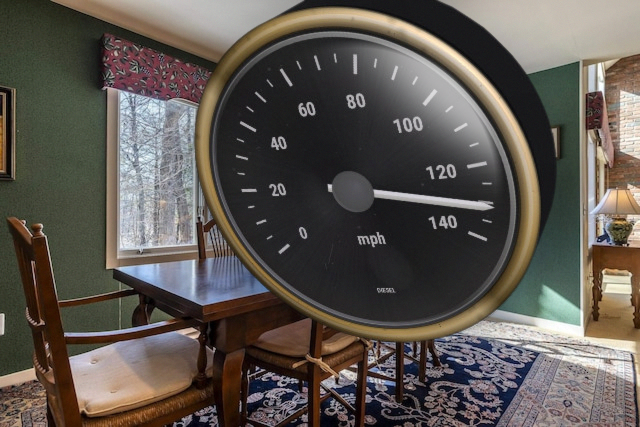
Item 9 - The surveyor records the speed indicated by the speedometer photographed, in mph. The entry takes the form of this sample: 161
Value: 130
